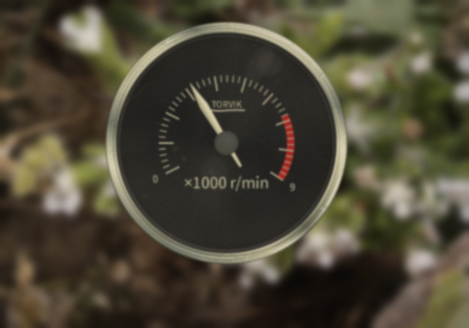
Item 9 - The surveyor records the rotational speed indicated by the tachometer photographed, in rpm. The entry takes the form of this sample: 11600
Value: 3200
